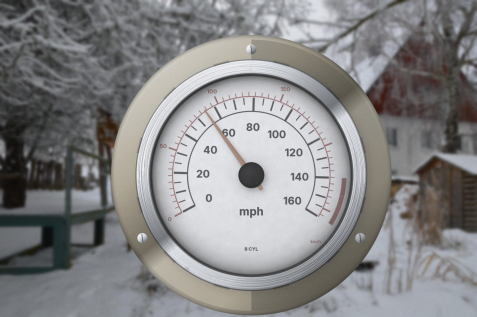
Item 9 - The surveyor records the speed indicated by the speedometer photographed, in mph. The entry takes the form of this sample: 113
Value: 55
